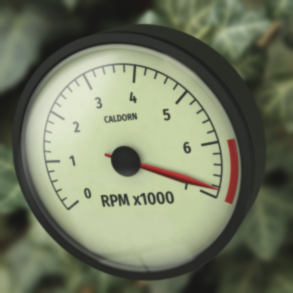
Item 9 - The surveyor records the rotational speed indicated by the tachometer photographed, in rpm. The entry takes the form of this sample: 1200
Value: 6800
